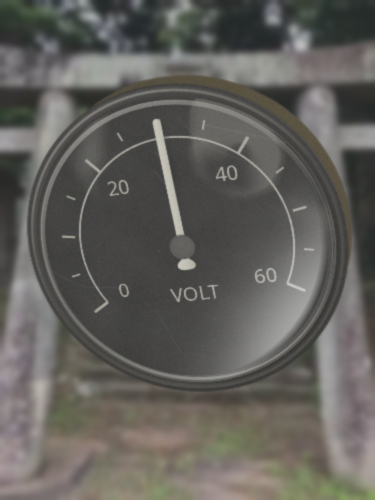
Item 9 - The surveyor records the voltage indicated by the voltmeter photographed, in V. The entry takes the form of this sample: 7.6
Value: 30
